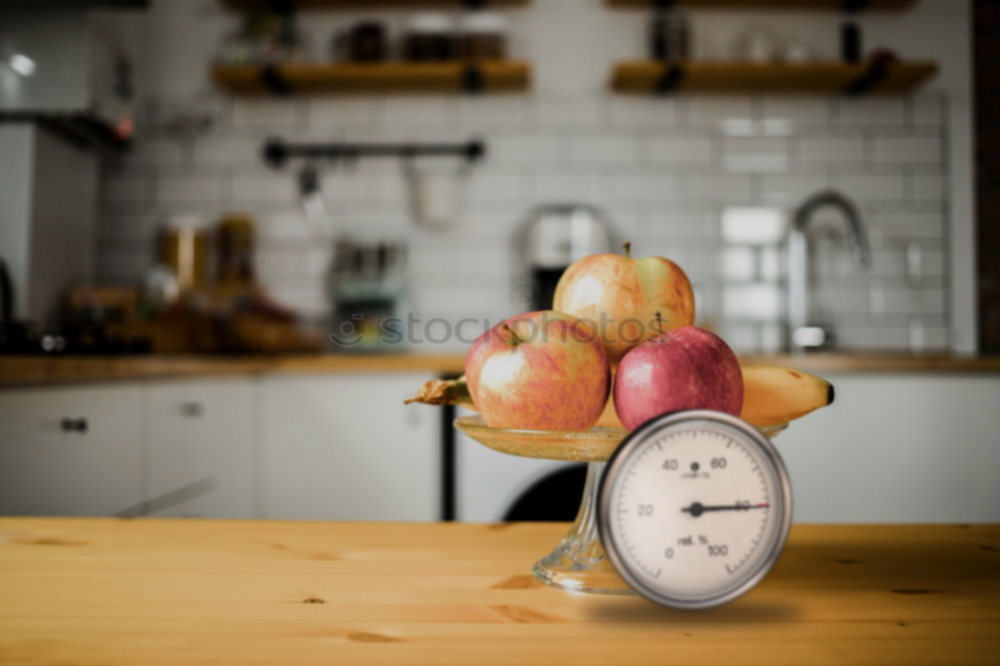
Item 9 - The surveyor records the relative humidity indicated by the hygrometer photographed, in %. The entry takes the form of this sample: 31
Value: 80
